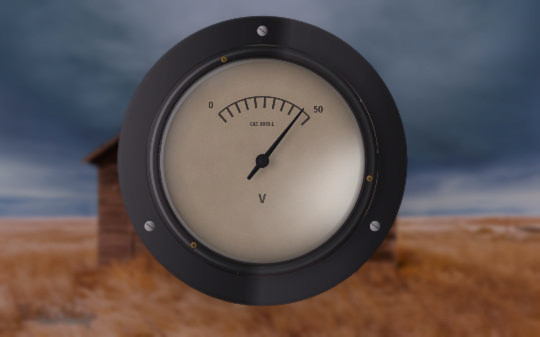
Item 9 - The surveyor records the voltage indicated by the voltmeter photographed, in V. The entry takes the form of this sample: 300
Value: 45
